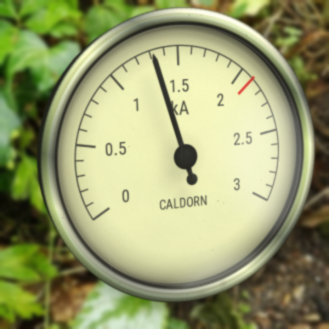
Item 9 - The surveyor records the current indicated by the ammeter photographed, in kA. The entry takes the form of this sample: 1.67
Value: 1.3
